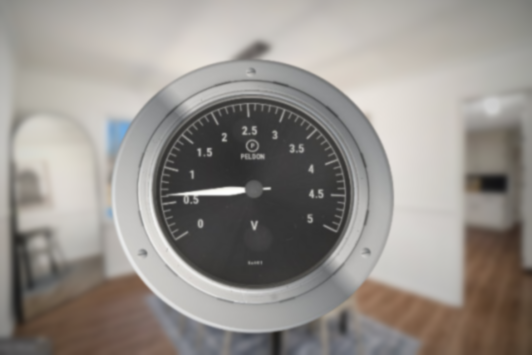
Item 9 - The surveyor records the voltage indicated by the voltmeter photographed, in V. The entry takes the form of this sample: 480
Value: 0.6
